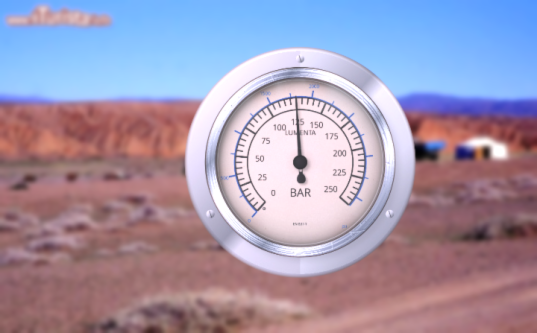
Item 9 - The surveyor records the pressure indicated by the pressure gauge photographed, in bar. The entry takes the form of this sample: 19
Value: 125
